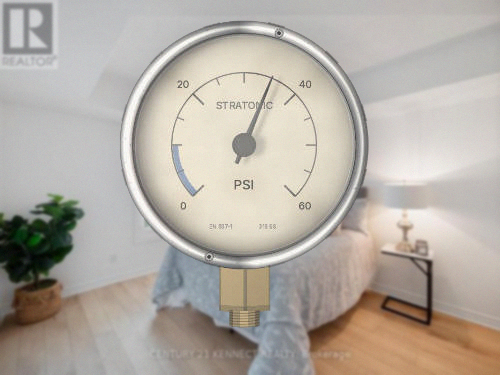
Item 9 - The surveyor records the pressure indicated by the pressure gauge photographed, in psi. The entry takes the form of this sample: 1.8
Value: 35
